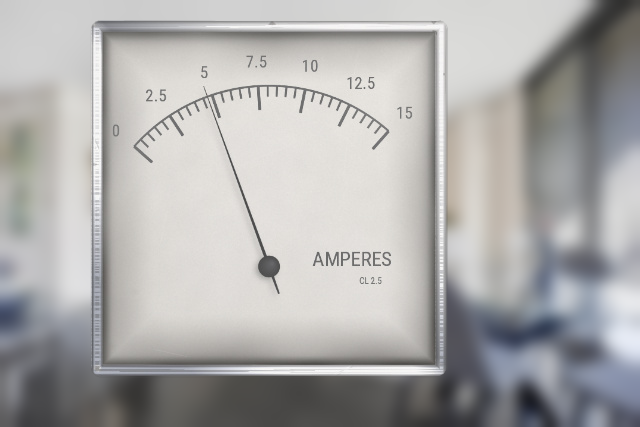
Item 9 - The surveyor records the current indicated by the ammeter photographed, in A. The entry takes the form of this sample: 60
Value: 4.75
